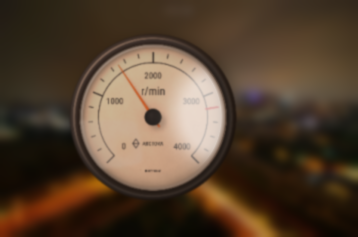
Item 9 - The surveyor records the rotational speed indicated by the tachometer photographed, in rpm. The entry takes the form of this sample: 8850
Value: 1500
